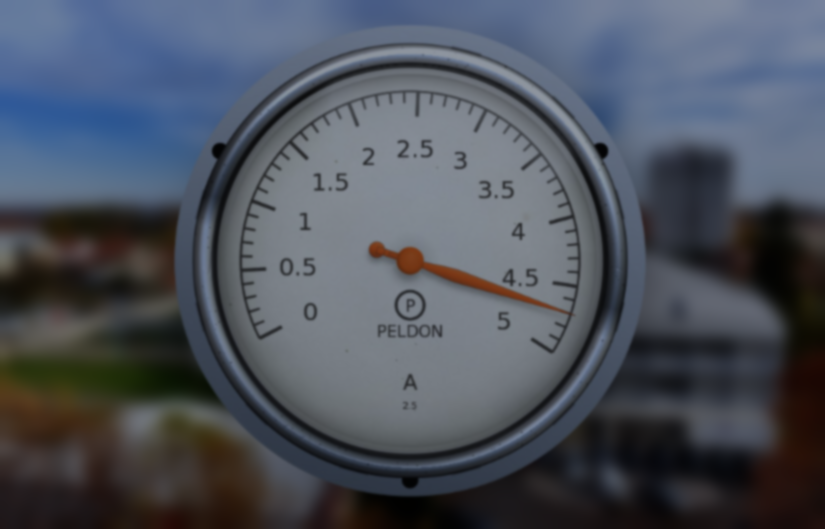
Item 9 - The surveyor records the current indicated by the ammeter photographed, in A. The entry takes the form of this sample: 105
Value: 4.7
